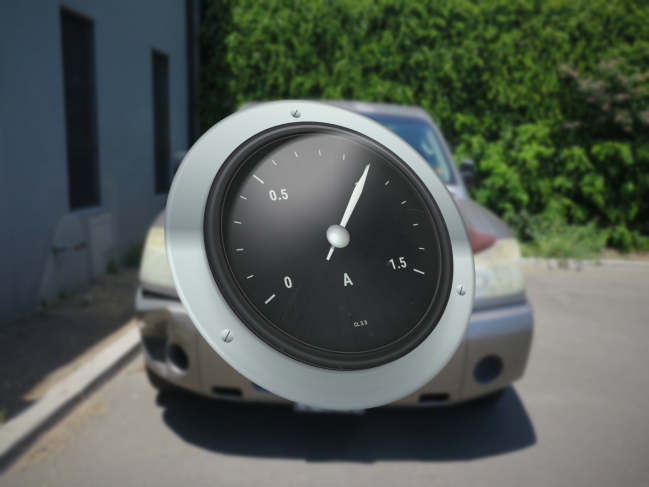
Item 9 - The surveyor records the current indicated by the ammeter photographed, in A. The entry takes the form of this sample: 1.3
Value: 1
